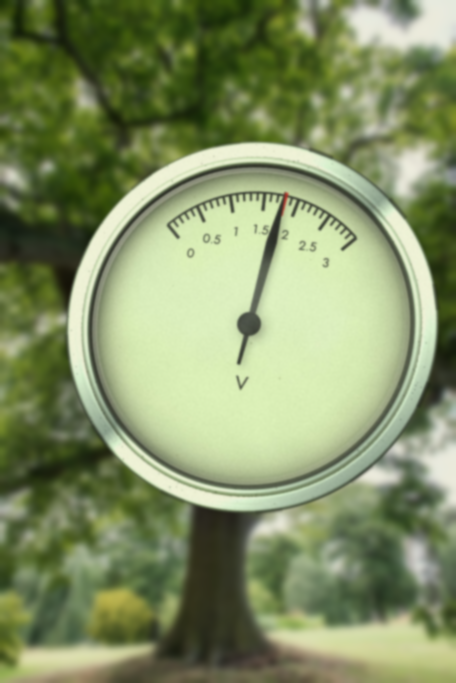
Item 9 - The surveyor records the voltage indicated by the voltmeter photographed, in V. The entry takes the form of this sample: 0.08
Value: 1.8
